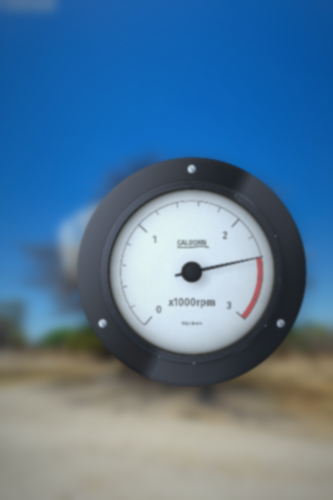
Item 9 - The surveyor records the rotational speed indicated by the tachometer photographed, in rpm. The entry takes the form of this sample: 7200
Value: 2400
